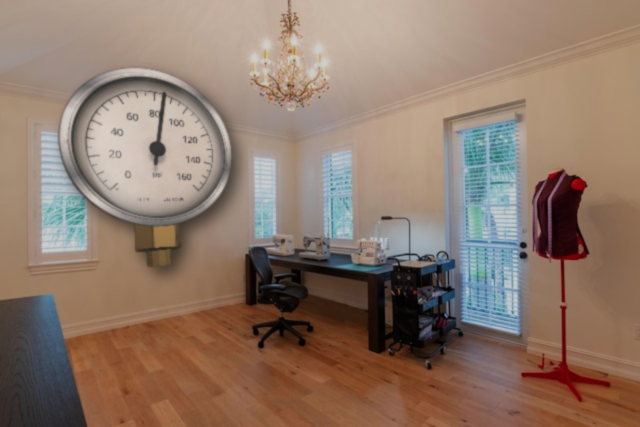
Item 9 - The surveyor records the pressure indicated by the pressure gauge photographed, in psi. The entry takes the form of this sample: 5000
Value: 85
